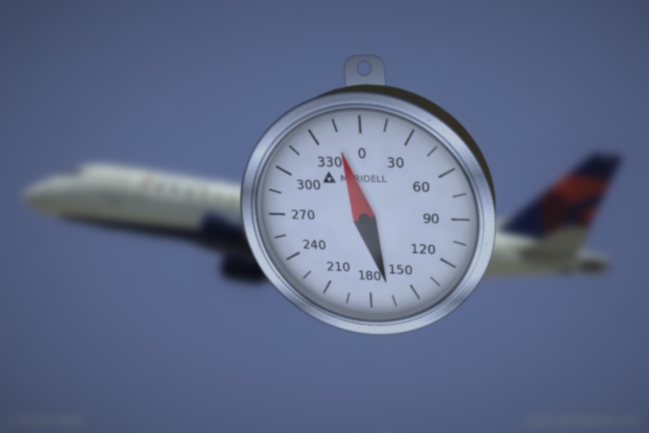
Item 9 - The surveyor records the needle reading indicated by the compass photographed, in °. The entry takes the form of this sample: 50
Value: 345
